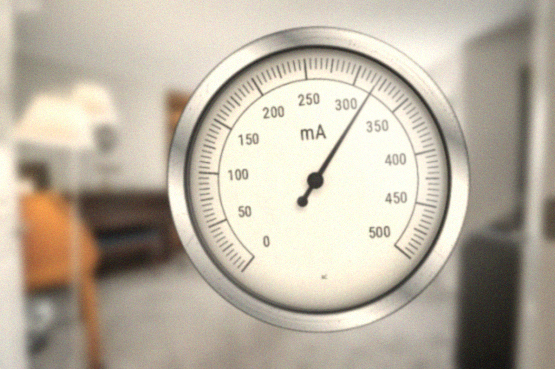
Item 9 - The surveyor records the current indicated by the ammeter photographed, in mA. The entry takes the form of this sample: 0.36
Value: 320
